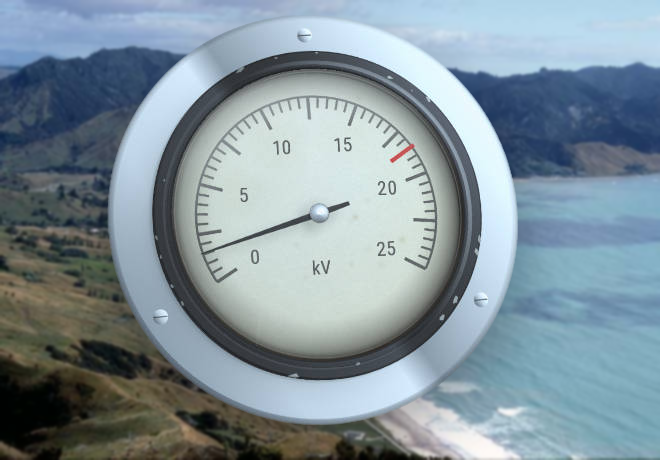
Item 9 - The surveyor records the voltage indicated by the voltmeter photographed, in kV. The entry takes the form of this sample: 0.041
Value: 1.5
